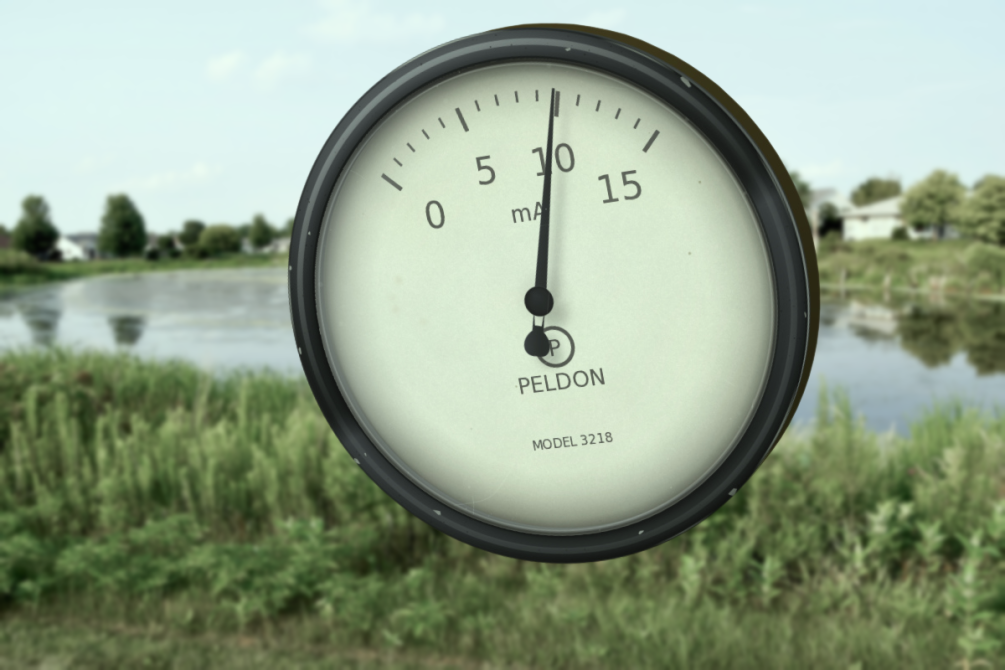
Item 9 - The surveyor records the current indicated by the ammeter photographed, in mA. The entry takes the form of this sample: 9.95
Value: 10
